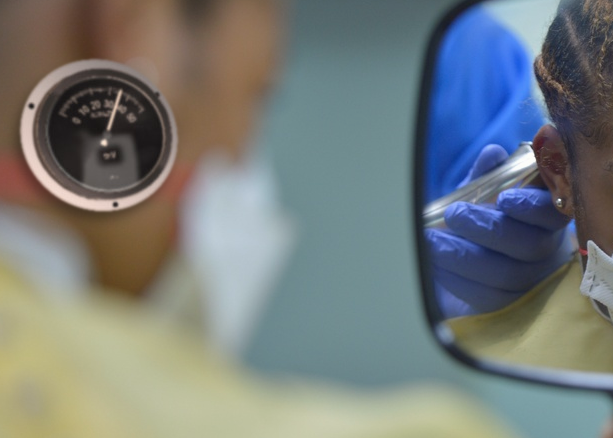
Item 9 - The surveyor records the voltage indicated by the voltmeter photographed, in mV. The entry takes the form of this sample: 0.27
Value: 35
